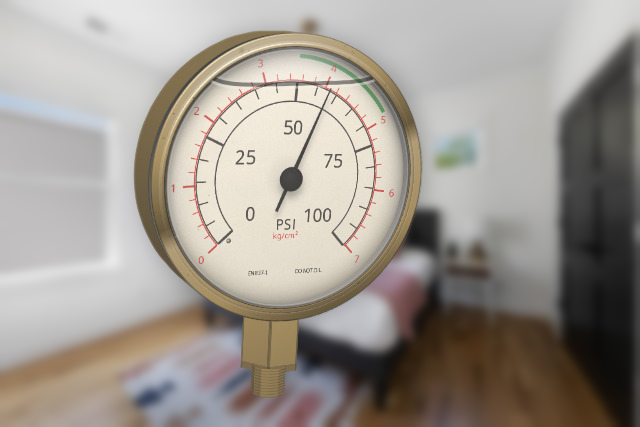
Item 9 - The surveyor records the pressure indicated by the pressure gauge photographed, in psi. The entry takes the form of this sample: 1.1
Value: 57.5
